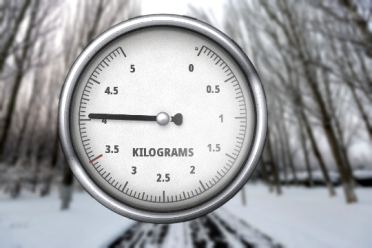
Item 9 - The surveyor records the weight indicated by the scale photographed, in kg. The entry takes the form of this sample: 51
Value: 4.05
